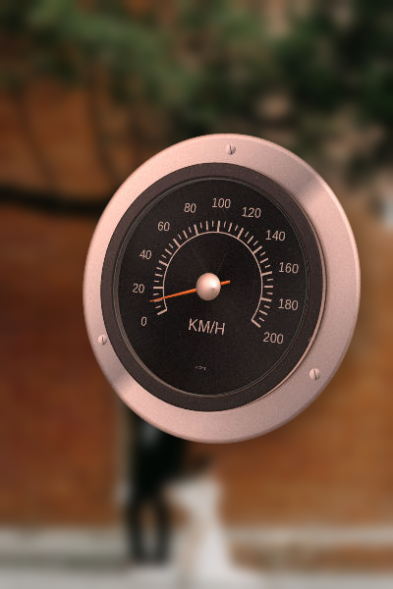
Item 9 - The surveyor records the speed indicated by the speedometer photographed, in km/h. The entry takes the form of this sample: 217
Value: 10
